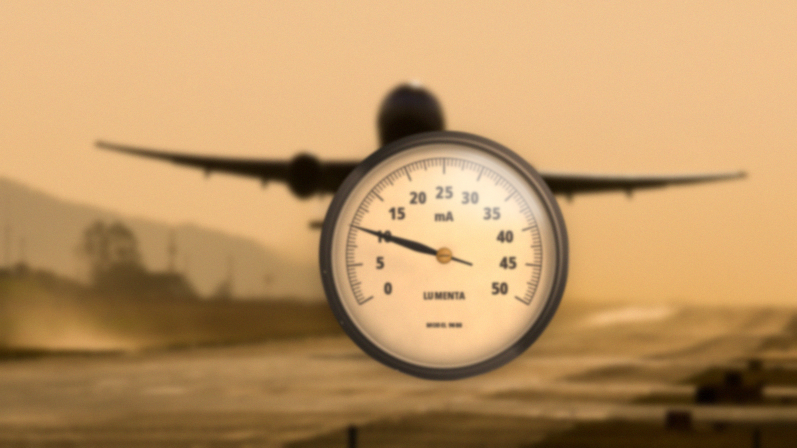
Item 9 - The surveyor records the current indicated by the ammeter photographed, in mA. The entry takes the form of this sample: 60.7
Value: 10
